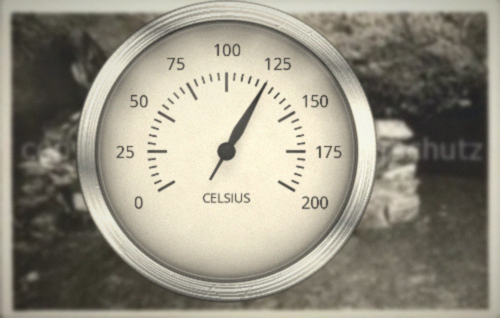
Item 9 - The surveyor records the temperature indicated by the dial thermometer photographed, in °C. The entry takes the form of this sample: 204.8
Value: 125
